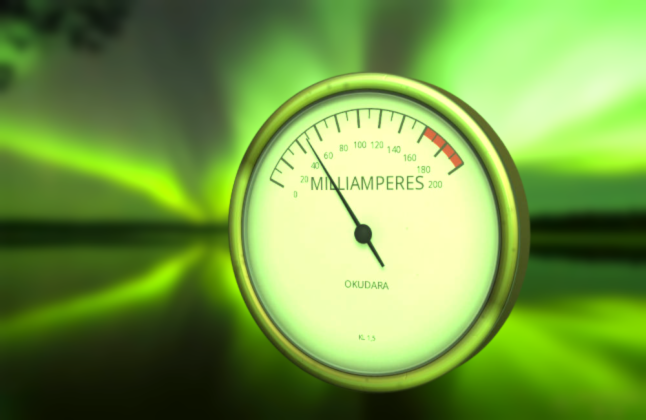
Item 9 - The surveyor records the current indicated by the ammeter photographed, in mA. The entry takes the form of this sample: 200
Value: 50
